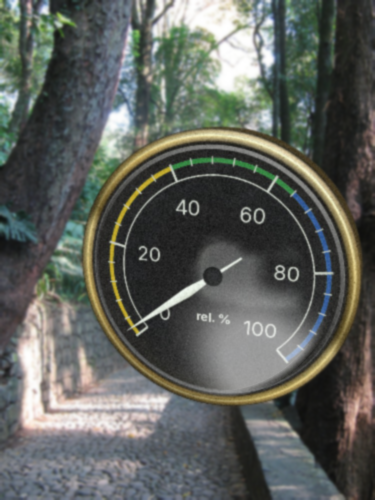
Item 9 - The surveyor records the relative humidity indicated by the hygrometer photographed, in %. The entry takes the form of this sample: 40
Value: 2
